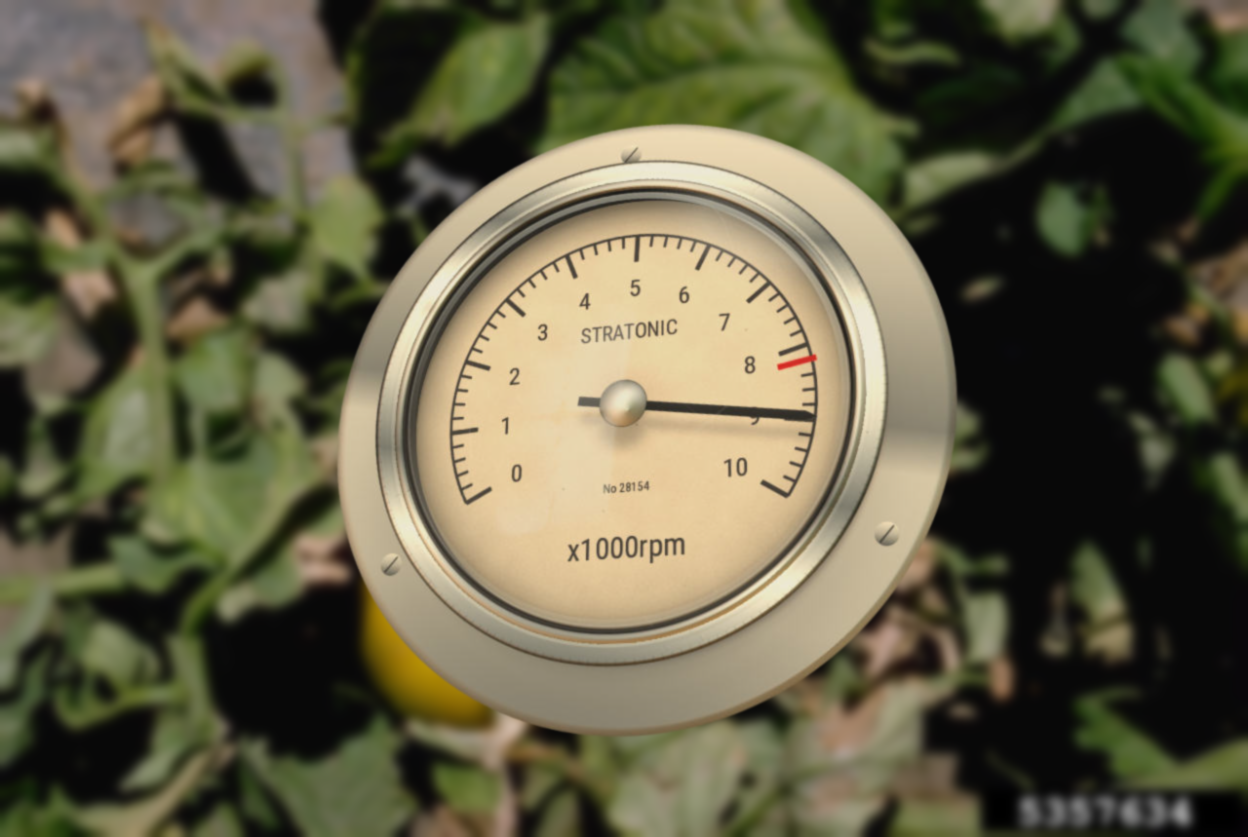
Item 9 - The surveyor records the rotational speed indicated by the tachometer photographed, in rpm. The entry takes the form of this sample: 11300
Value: 9000
